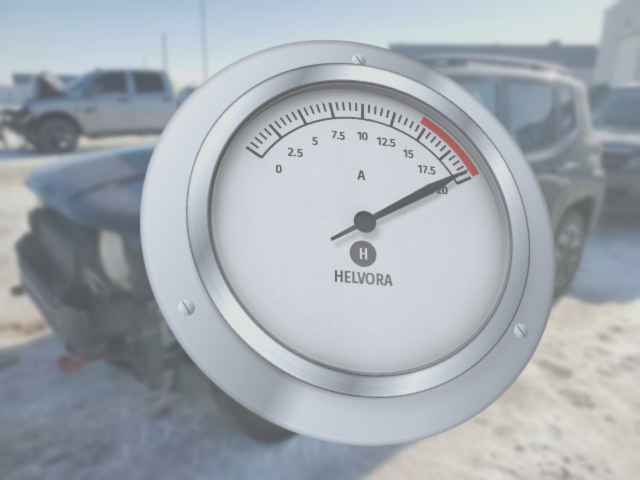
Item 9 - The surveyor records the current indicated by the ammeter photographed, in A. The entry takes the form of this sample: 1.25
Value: 19.5
